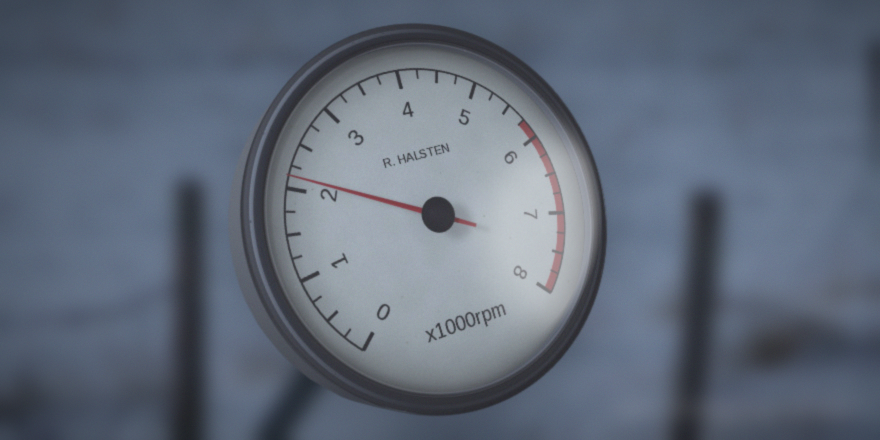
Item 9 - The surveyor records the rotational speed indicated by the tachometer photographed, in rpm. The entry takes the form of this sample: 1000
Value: 2125
